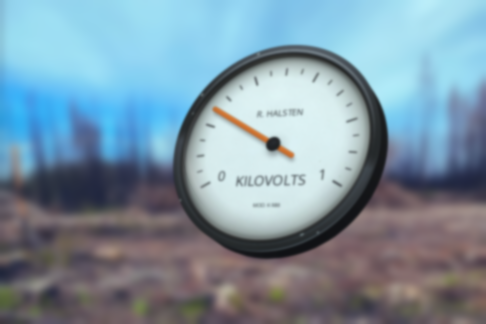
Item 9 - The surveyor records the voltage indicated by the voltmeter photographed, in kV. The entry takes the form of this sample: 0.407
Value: 0.25
